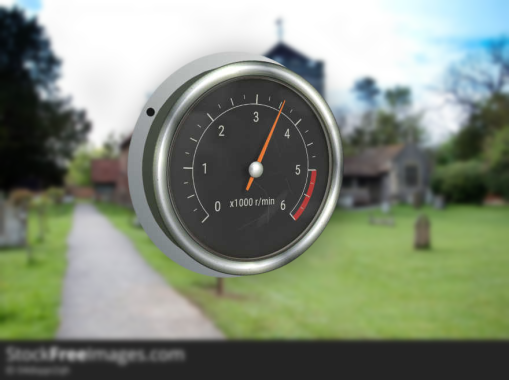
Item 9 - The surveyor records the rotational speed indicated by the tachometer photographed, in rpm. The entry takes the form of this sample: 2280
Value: 3500
